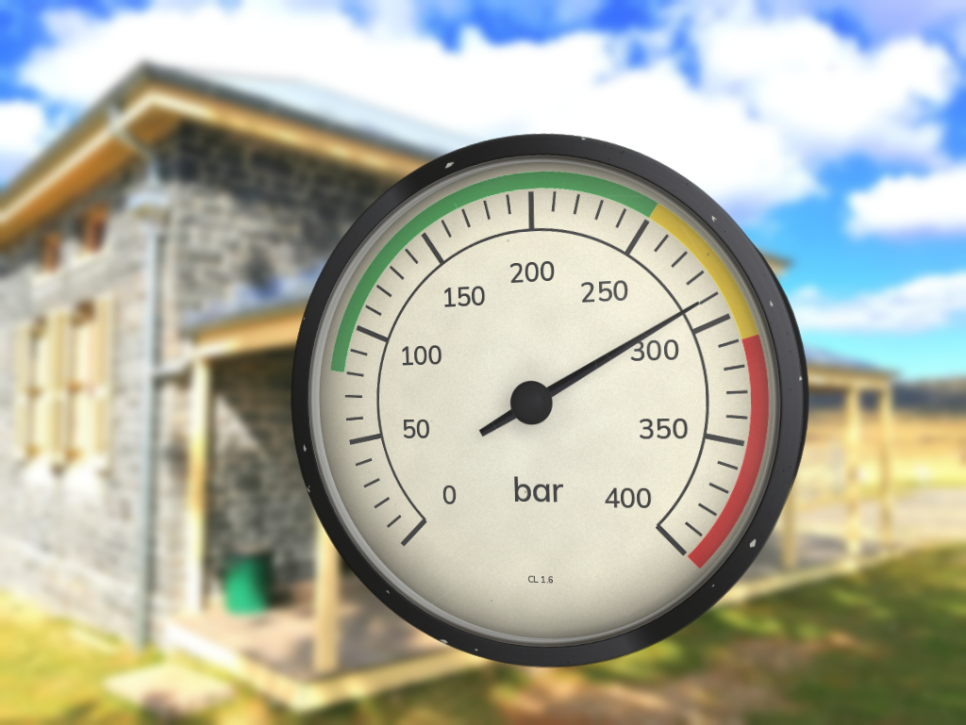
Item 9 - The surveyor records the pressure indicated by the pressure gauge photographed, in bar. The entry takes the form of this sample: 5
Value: 290
